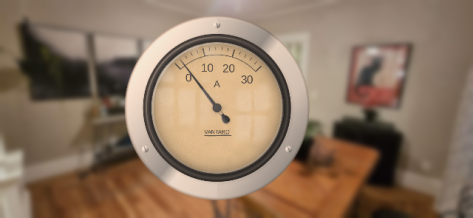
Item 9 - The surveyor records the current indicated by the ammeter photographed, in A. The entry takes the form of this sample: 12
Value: 2
